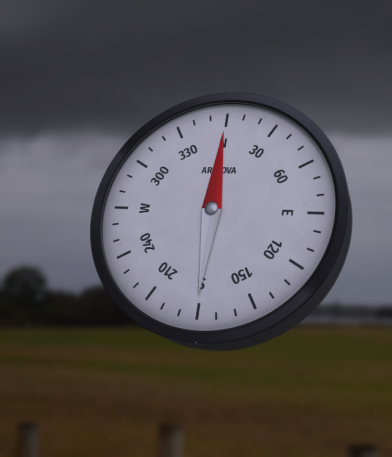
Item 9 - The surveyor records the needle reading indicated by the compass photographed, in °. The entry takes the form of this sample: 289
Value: 0
